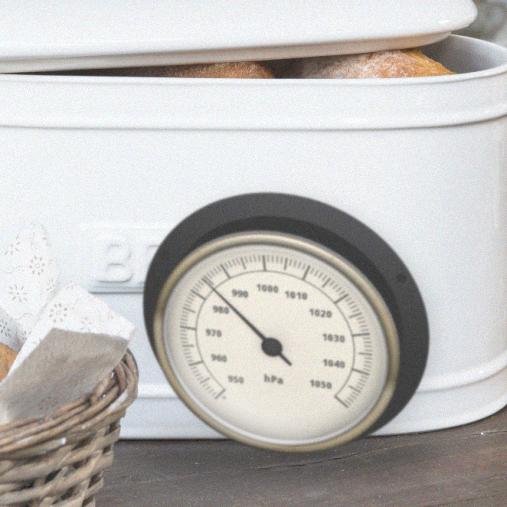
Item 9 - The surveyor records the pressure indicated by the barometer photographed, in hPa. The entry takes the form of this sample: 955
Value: 985
